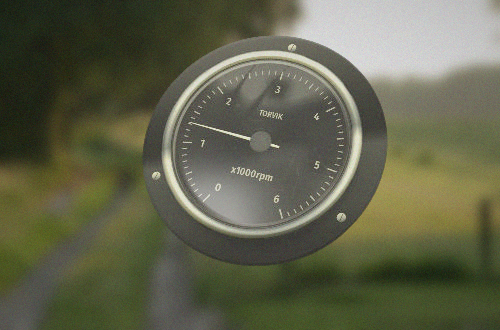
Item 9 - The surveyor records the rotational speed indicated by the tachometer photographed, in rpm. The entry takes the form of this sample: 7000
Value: 1300
